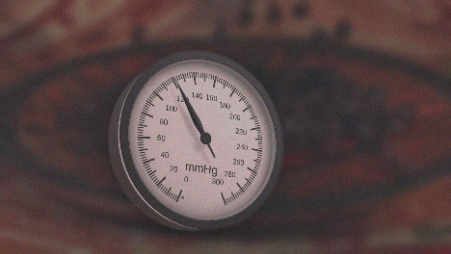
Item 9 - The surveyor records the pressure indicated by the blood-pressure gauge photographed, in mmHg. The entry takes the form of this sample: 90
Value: 120
